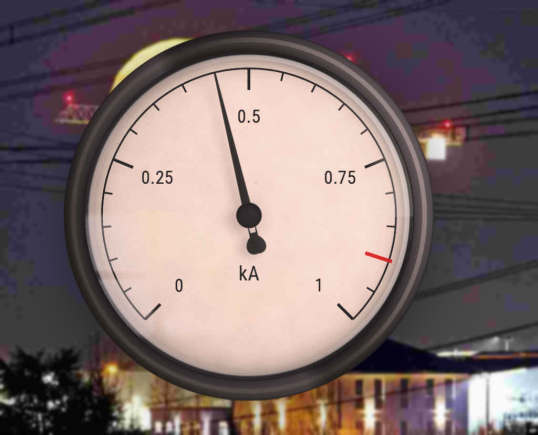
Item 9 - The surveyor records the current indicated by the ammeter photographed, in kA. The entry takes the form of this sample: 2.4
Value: 0.45
